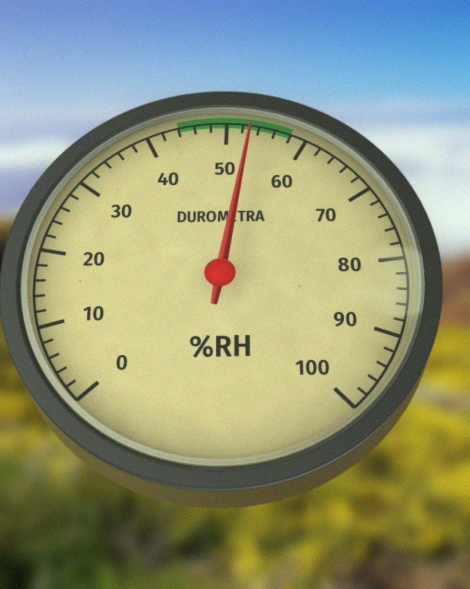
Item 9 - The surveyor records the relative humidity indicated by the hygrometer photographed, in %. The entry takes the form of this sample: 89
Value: 53
